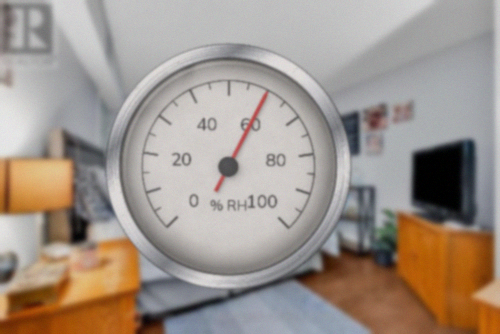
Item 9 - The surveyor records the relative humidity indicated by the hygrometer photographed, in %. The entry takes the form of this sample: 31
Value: 60
